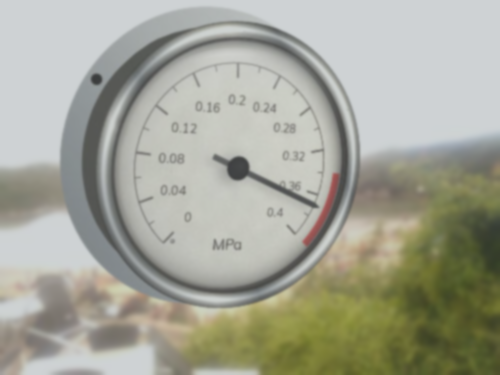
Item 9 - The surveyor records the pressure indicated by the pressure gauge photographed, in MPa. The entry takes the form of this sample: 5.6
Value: 0.37
